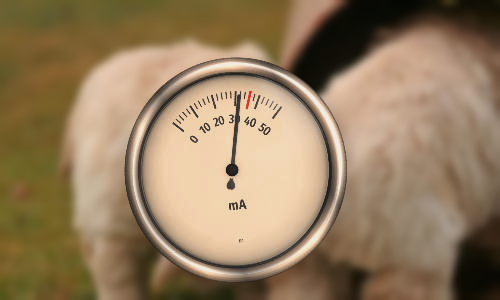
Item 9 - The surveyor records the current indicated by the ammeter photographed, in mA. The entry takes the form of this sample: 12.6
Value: 32
